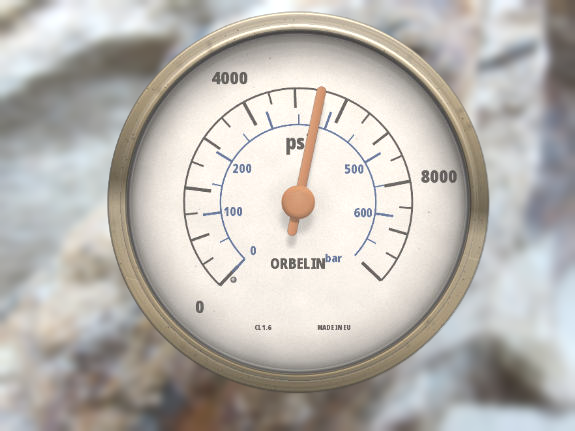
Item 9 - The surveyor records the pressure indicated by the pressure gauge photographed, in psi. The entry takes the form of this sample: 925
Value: 5500
